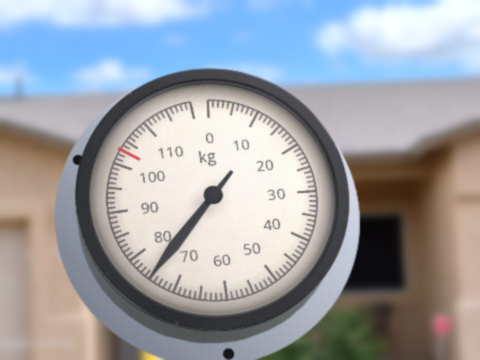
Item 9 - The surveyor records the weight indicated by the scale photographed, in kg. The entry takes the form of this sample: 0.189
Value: 75
